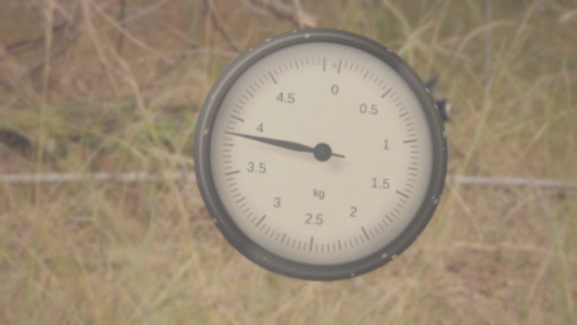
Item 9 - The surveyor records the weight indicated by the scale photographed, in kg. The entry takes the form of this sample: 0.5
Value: 3.85
